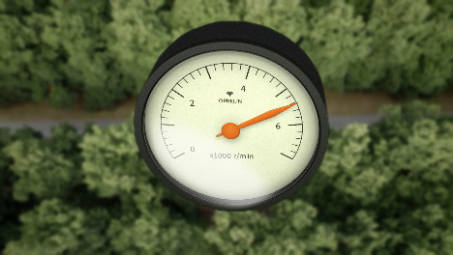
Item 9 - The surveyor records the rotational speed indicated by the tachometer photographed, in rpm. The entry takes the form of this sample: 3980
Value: 5400
